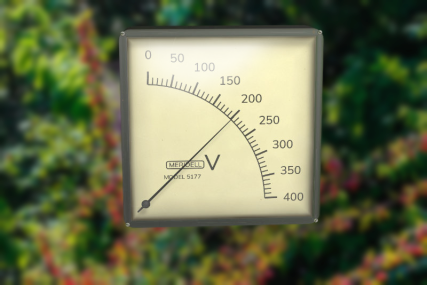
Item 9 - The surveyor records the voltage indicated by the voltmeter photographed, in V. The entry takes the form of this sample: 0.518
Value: 200
